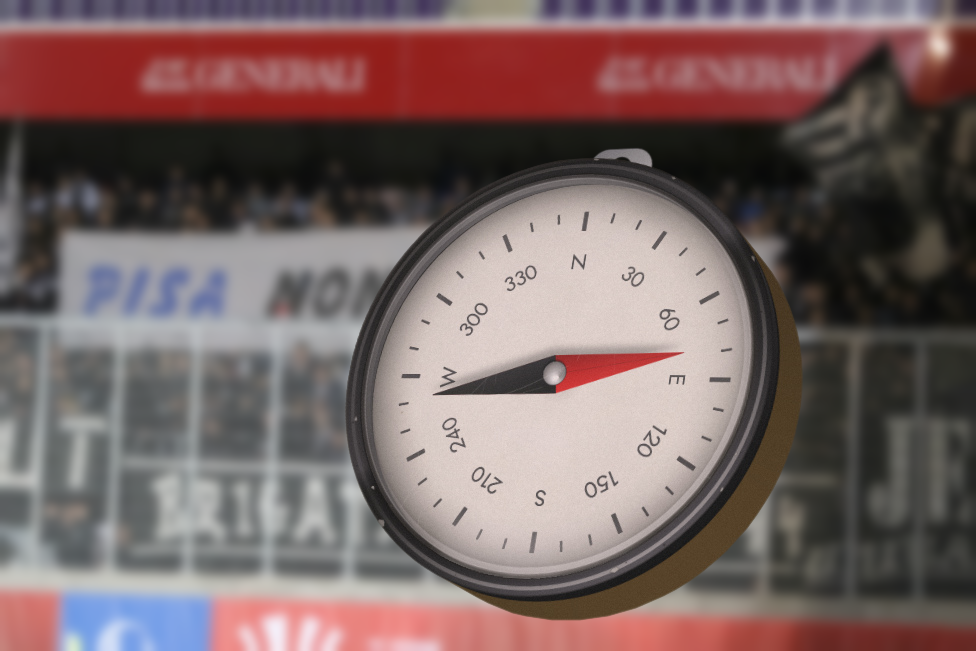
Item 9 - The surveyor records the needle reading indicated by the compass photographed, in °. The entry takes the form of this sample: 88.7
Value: 80
